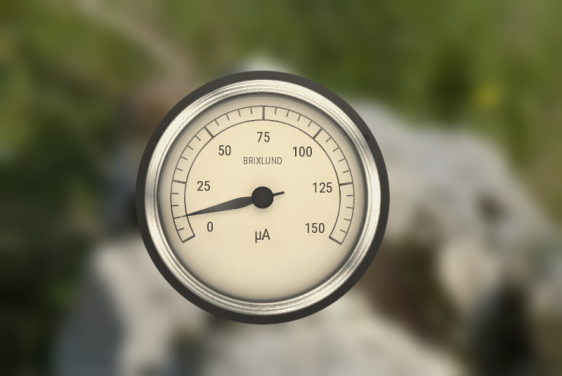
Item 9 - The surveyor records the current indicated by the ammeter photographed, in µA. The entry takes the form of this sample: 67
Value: 10
